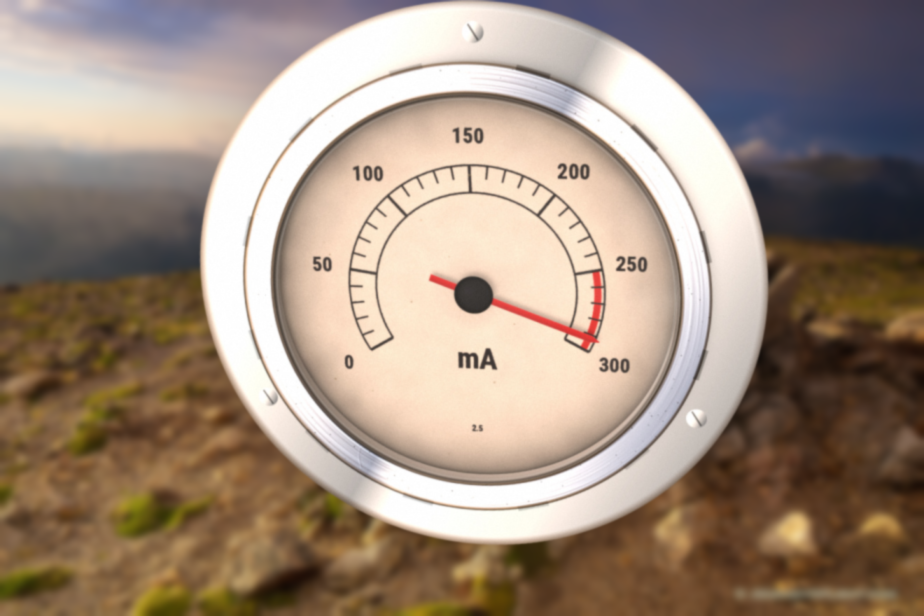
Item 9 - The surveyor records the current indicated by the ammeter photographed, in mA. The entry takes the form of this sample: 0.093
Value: 290
